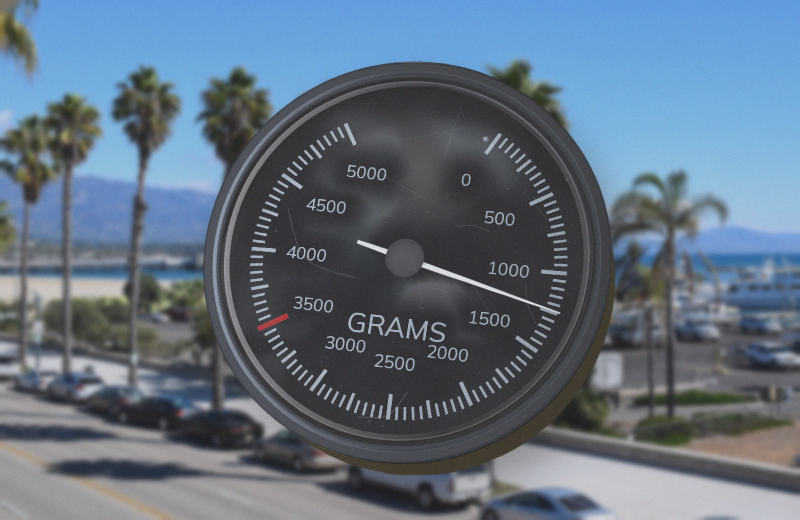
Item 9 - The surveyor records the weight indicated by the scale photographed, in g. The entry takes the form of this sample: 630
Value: 1250
